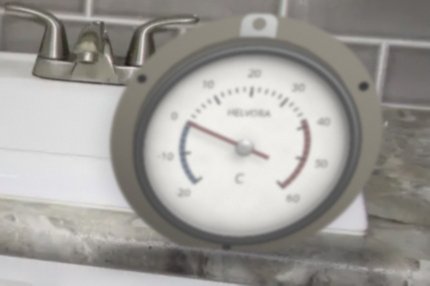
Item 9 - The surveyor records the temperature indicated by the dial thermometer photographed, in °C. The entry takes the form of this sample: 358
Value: 0
